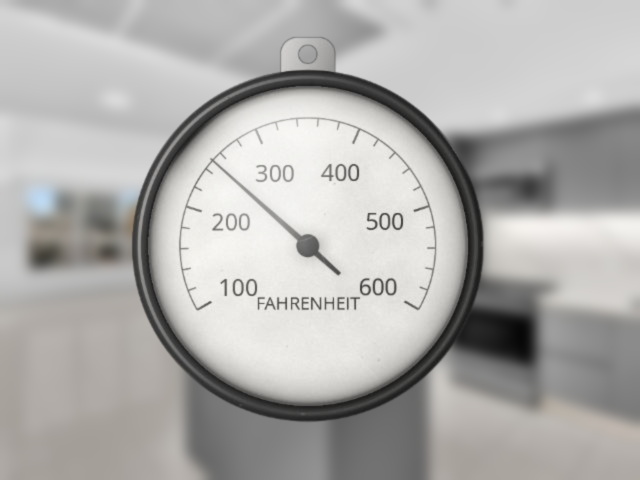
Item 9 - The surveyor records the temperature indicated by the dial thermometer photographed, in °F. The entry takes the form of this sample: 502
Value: 250
